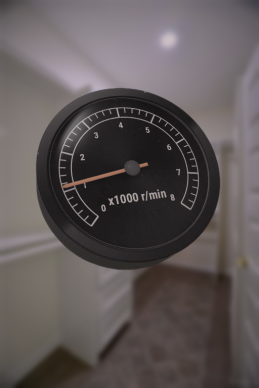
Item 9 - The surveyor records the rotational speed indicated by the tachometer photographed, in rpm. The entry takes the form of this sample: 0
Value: 1100
